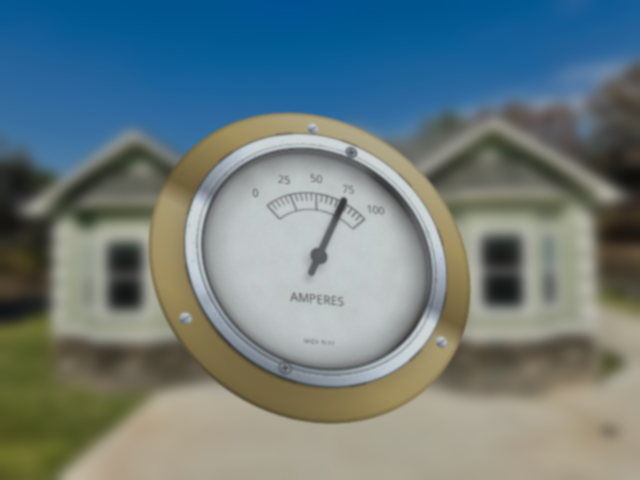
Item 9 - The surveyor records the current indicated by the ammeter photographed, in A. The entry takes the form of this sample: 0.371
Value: 75
